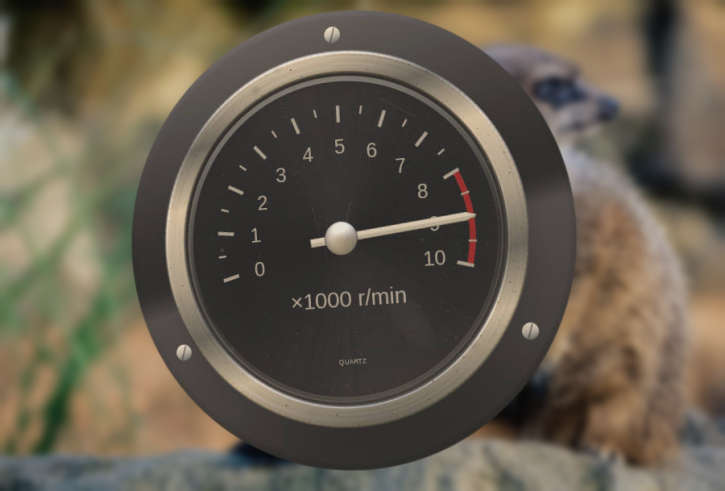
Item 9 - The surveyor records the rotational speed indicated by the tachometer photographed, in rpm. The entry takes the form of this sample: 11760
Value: 9000
